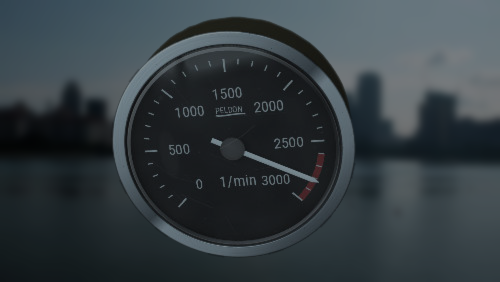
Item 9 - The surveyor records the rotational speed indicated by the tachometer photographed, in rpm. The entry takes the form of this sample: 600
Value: 2800
